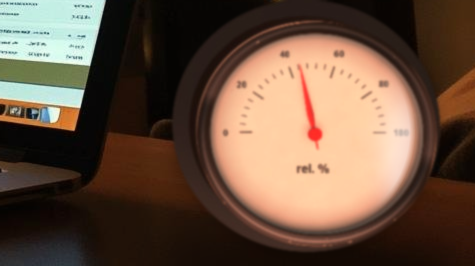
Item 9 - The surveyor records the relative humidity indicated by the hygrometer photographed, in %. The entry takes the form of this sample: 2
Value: 44
